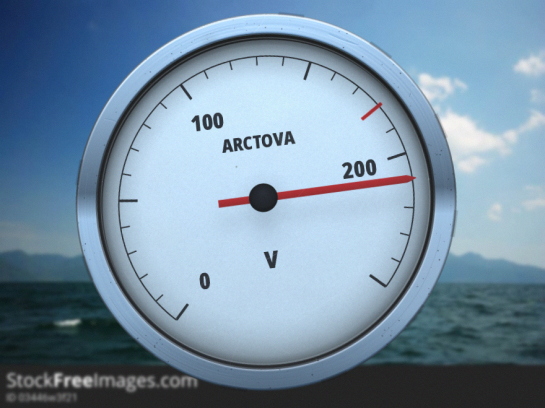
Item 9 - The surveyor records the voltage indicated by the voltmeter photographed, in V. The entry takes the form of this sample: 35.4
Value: 210
